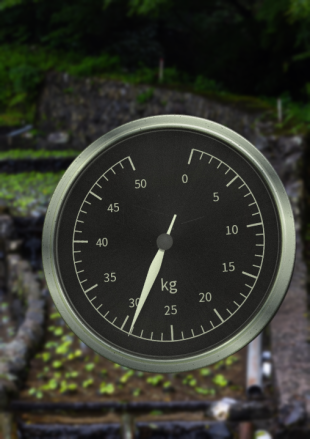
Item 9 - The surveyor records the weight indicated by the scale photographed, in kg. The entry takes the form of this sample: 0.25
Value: 29
